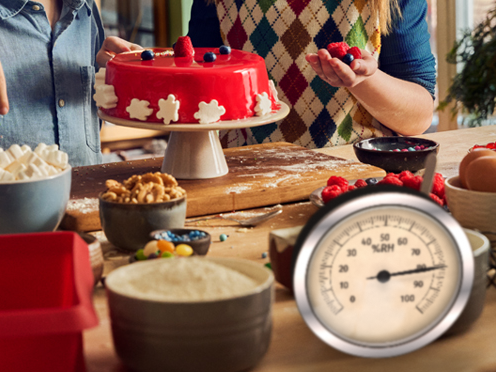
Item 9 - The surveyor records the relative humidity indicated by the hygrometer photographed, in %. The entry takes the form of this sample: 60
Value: 80
